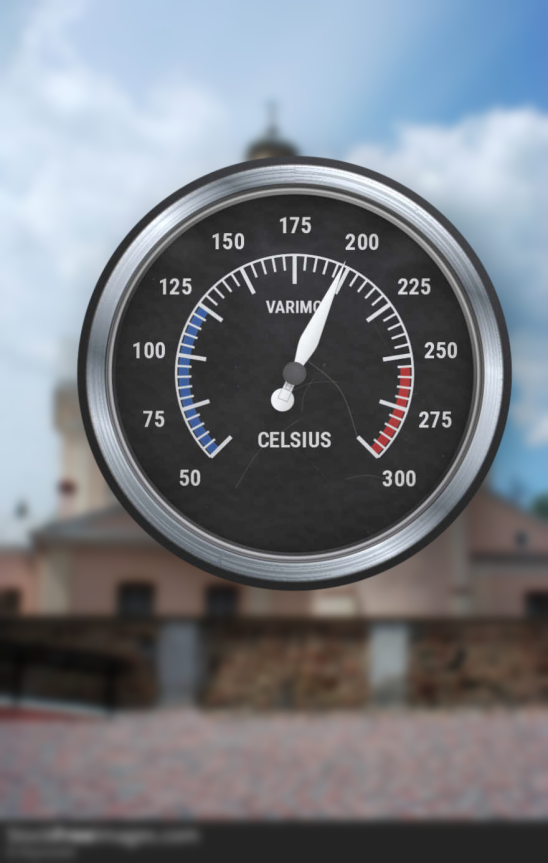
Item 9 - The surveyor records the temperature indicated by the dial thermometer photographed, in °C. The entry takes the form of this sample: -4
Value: 197.5
